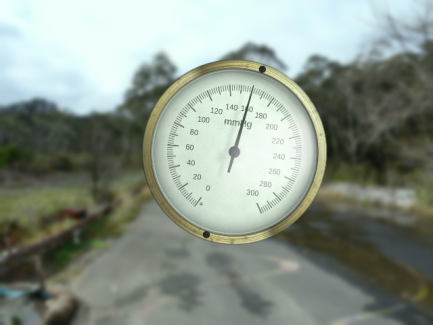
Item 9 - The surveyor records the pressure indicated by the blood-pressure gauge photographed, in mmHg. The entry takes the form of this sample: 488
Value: 160
